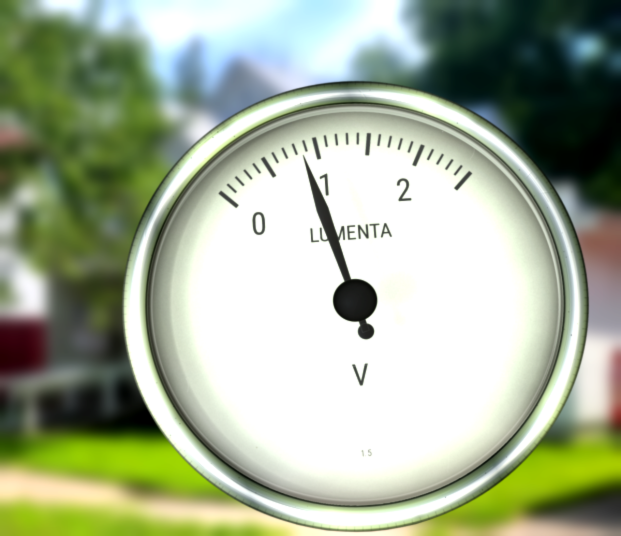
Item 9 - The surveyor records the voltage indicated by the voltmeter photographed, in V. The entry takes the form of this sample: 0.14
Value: 0.85
